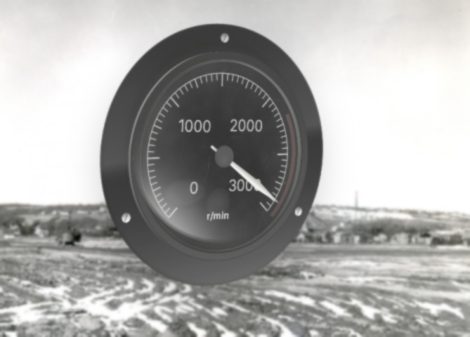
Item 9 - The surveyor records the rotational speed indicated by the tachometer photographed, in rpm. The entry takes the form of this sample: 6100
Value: 2900
